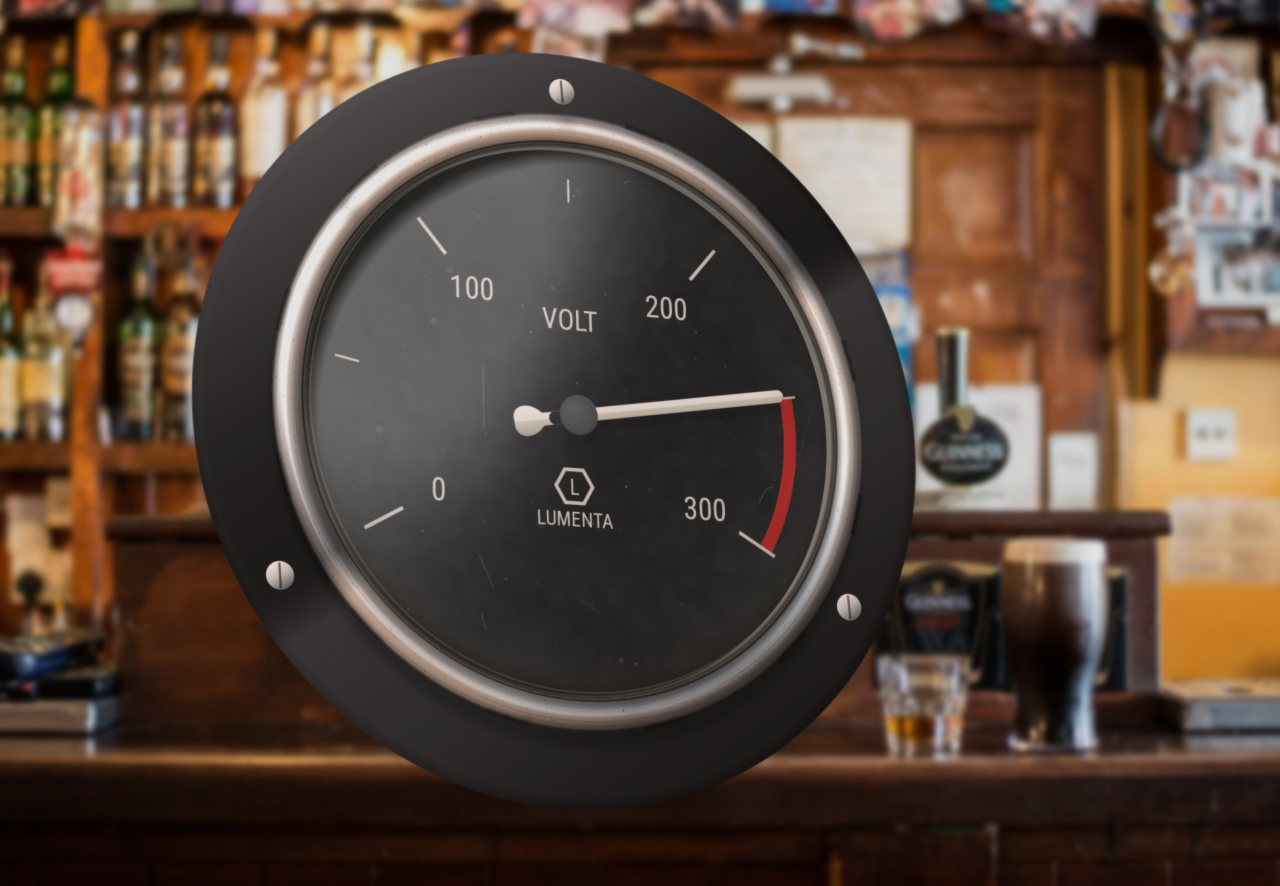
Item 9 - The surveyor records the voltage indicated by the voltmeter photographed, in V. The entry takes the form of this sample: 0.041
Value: 250
